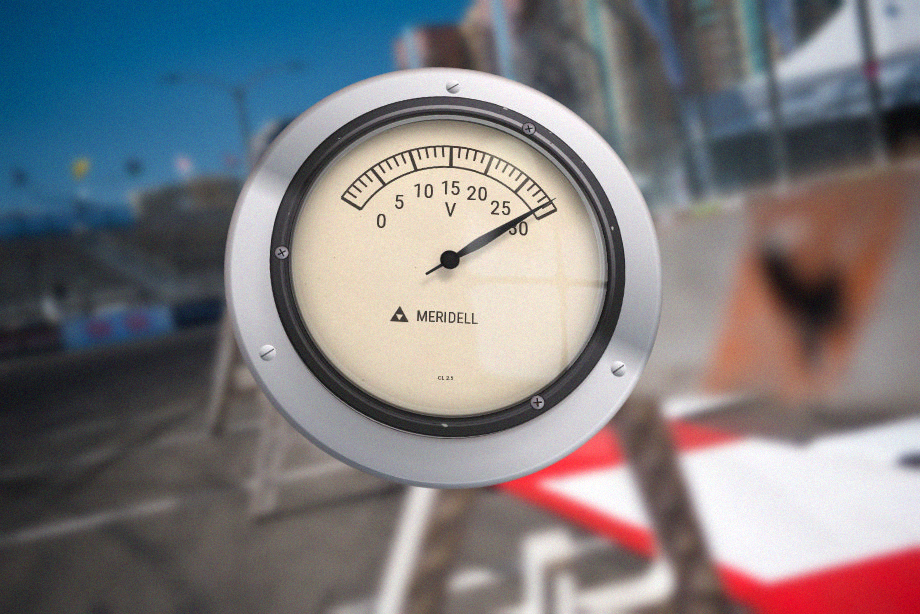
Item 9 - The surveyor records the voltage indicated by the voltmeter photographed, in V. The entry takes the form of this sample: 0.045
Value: 29
